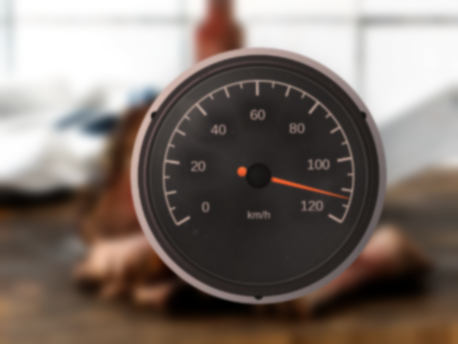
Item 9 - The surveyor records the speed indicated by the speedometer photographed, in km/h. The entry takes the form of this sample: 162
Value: 112.5
